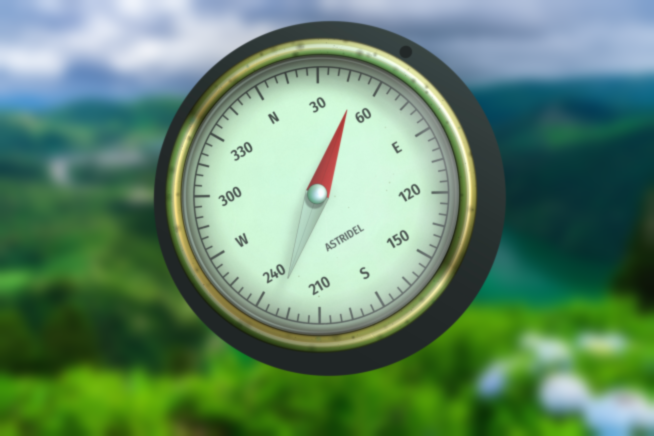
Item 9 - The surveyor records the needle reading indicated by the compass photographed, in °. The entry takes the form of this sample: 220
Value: 50
